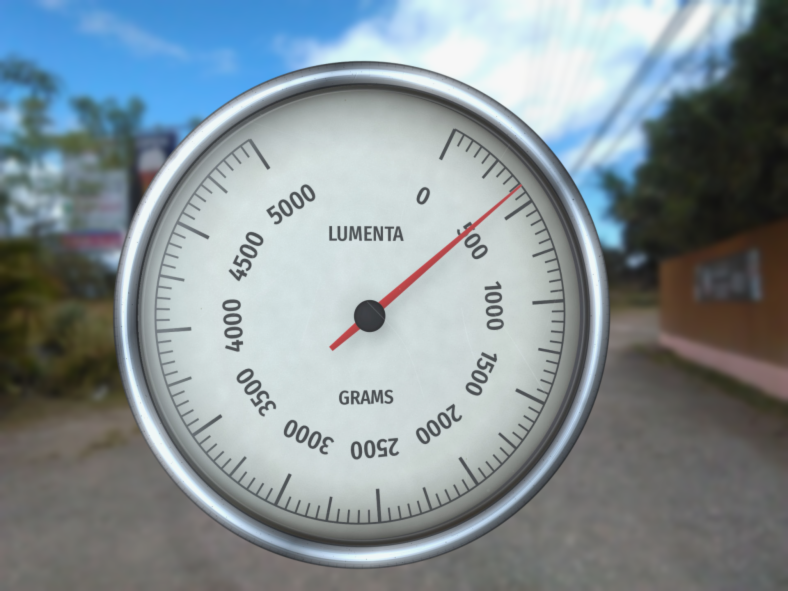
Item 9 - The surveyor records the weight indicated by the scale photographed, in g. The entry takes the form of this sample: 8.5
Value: 400
